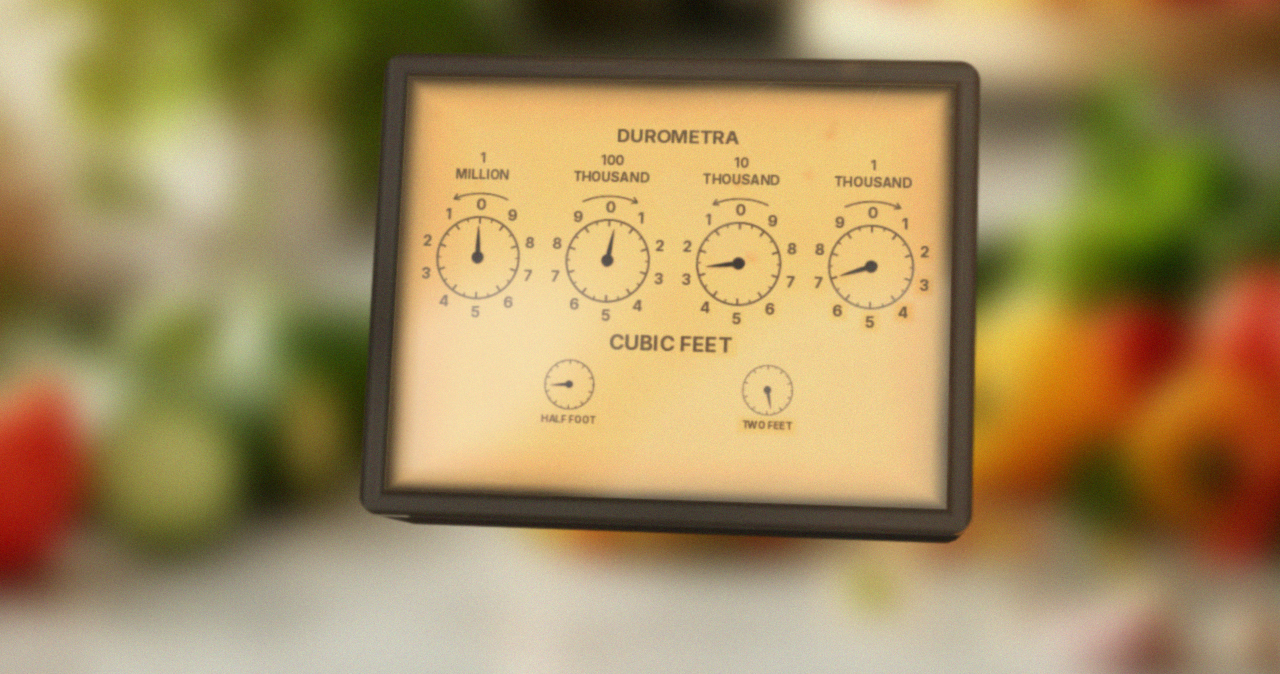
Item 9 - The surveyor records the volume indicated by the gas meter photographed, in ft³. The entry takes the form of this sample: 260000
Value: 2700
